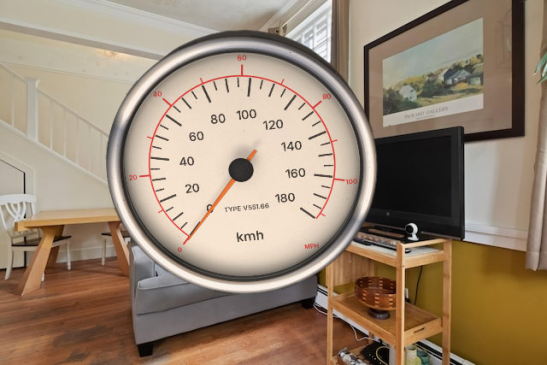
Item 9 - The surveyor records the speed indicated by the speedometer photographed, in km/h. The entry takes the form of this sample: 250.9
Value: 0
